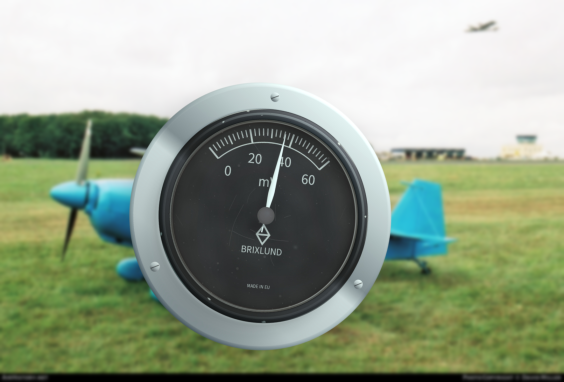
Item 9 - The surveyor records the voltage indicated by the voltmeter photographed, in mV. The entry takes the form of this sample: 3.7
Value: 36
